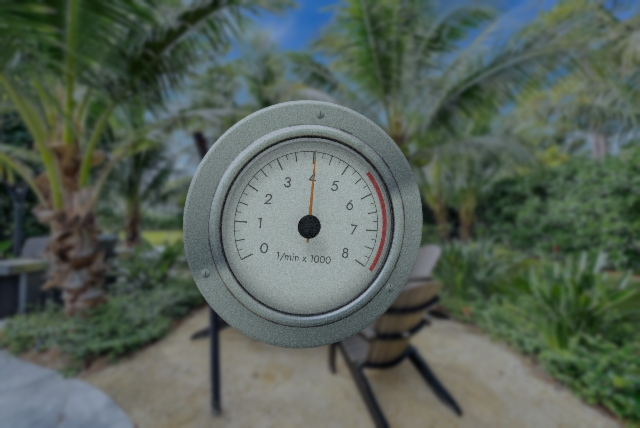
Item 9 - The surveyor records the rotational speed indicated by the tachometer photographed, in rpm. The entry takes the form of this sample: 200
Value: 4000
